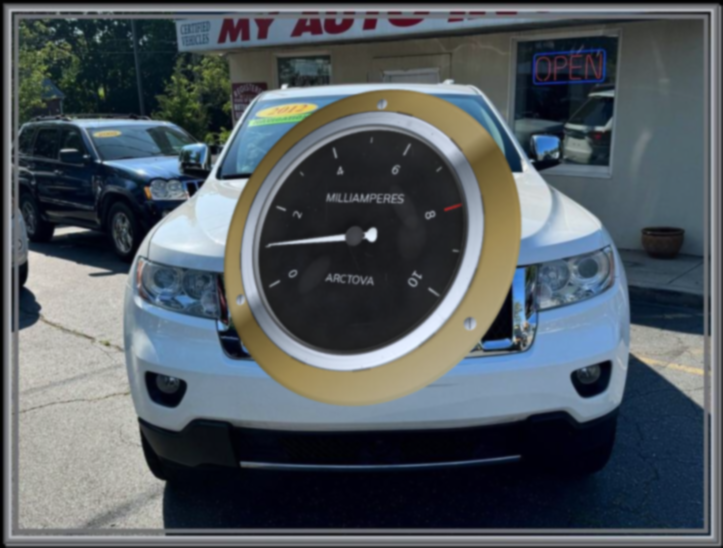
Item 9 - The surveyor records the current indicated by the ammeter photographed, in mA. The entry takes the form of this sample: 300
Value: 1
